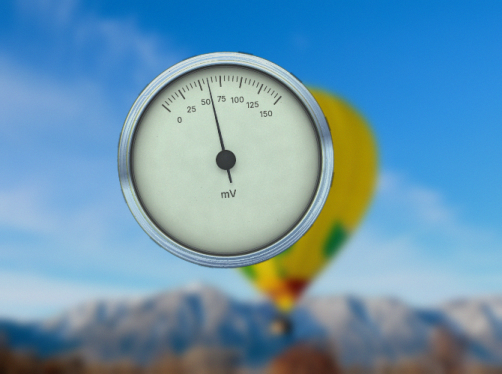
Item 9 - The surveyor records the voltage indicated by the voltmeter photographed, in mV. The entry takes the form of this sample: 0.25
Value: 60
